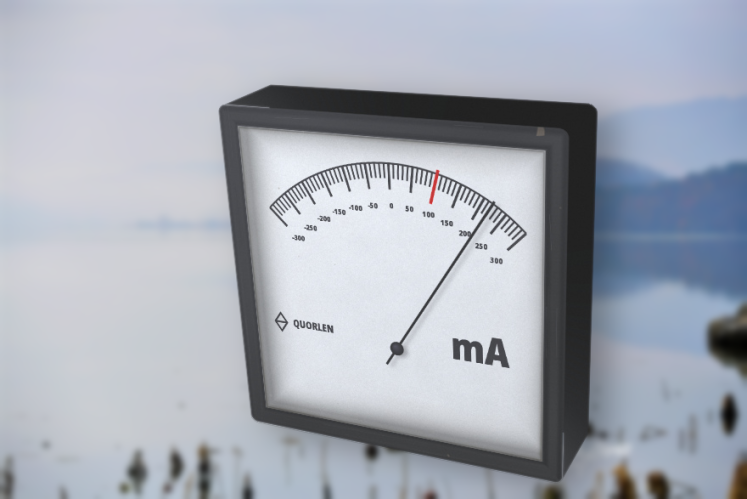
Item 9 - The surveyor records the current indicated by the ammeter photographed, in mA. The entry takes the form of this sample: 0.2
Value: 220
